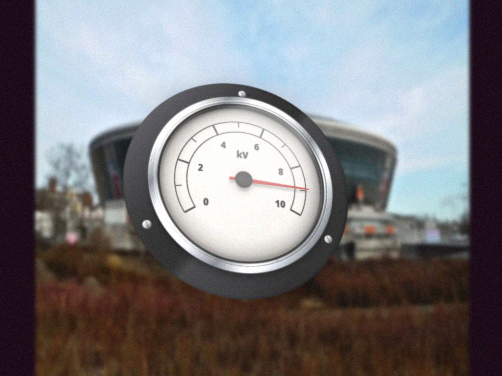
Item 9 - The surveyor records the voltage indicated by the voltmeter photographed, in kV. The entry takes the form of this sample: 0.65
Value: 9
